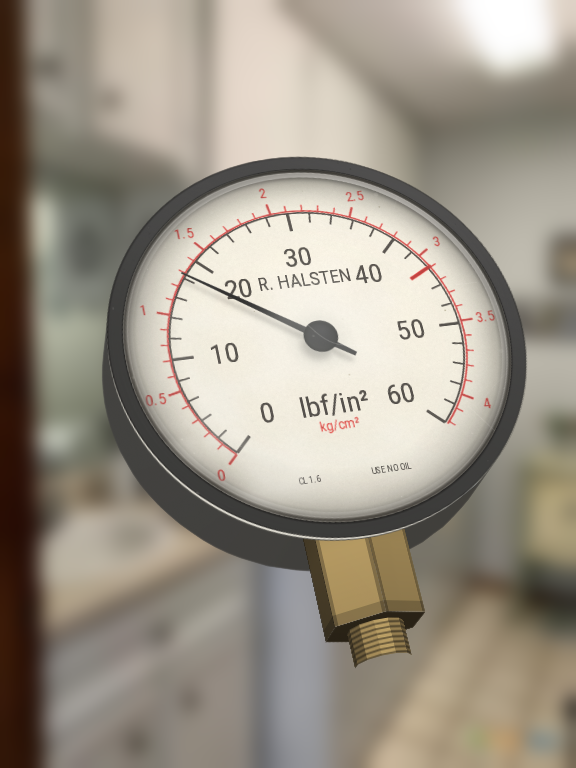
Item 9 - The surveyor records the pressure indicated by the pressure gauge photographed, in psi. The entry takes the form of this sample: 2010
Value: 18
